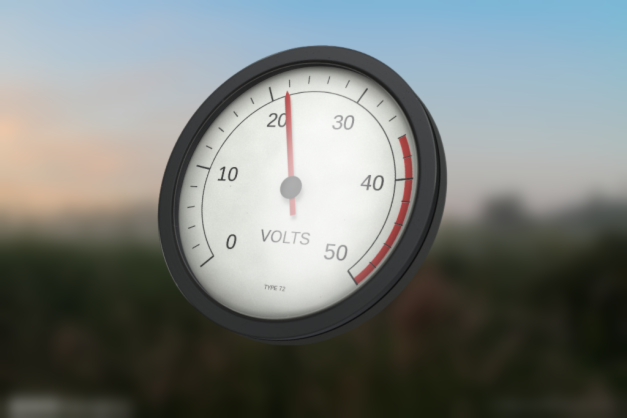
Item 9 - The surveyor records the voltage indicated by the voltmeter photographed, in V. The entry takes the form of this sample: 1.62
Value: 22
